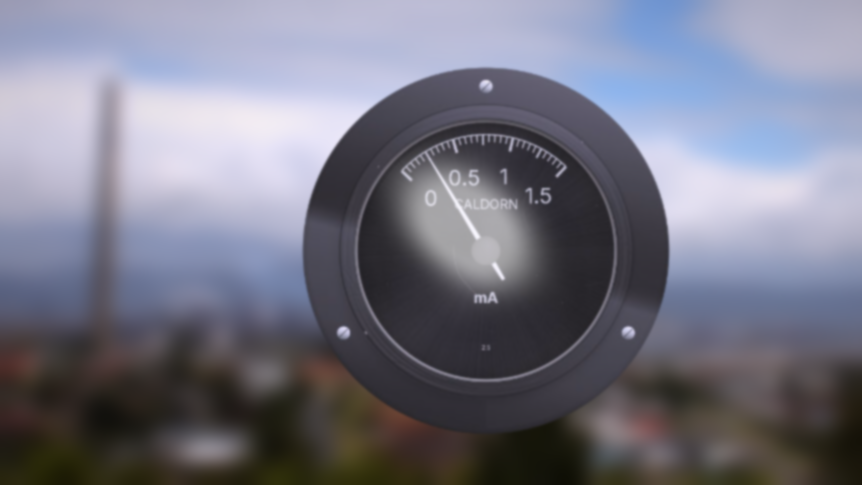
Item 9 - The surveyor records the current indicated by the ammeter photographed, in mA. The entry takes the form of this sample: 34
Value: 0.25
